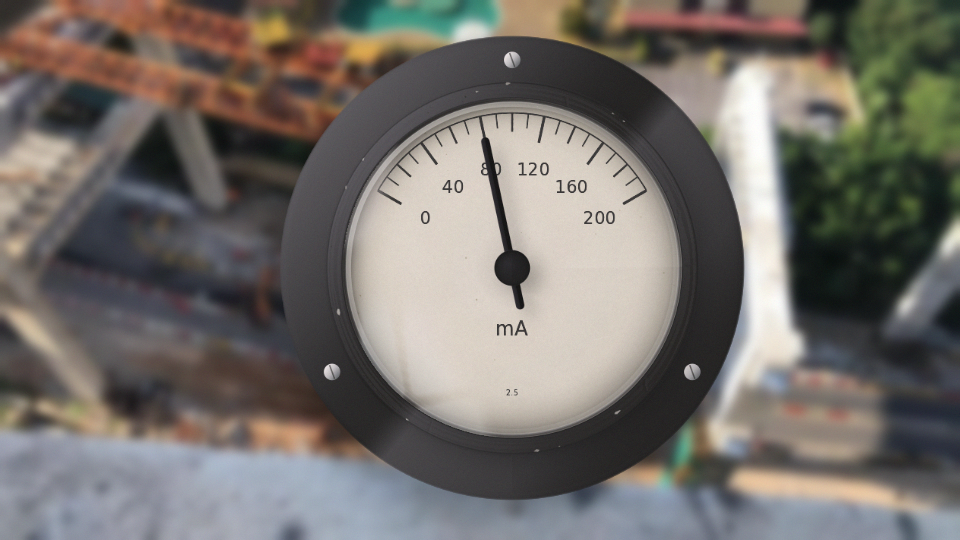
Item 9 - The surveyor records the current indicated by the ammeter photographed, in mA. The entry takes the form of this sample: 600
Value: 80
